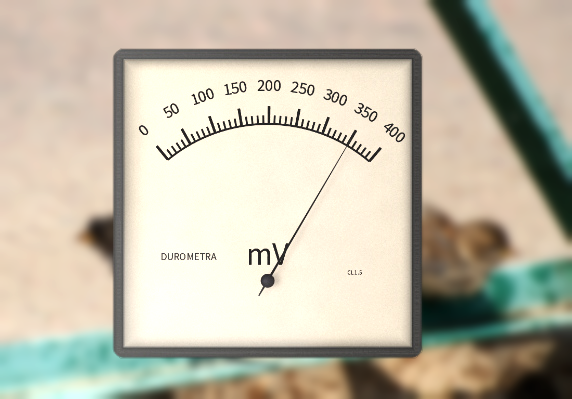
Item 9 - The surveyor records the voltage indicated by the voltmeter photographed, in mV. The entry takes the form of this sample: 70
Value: 350
